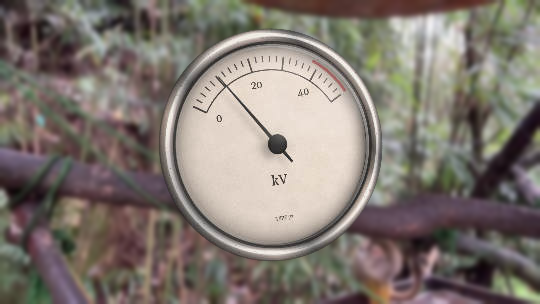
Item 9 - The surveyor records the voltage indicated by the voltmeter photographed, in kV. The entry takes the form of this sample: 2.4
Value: 10
